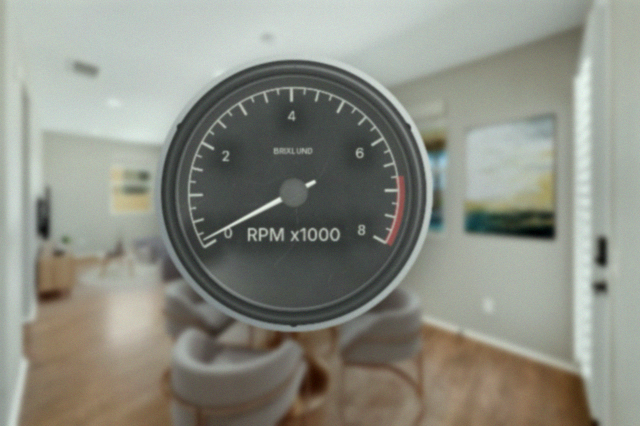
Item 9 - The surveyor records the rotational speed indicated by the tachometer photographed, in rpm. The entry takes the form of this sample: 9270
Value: 125
